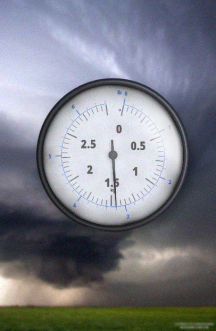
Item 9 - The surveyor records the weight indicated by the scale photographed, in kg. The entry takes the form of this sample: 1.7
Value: 1.45
